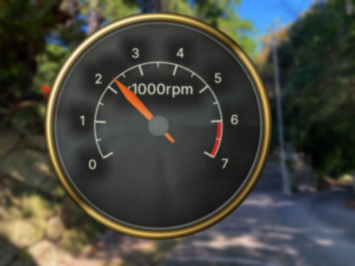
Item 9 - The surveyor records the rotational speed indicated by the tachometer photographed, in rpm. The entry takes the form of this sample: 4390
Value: 2250
